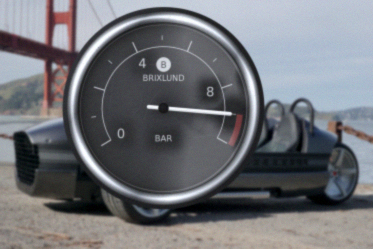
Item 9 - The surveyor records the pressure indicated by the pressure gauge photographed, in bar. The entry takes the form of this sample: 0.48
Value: 9
